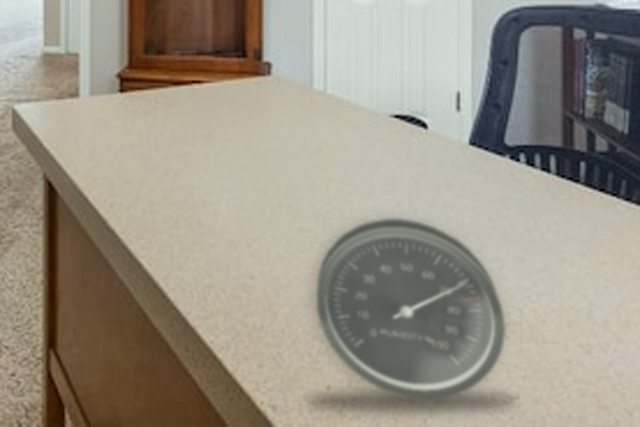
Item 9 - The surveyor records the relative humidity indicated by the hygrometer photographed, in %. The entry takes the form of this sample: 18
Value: 70
